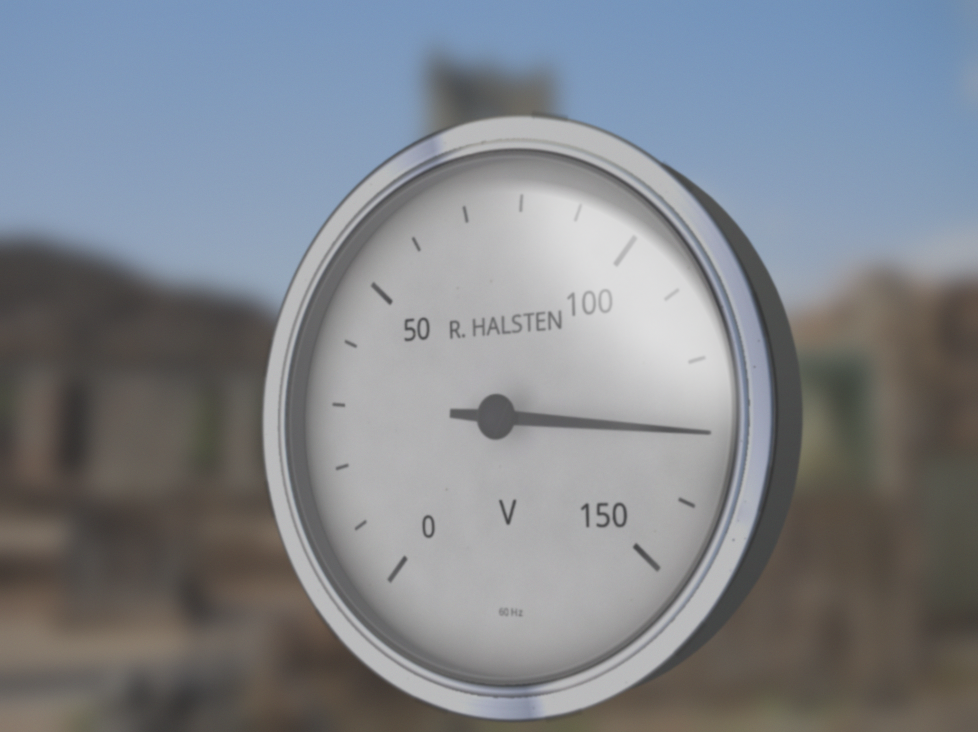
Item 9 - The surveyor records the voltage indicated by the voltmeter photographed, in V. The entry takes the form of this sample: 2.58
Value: 130
